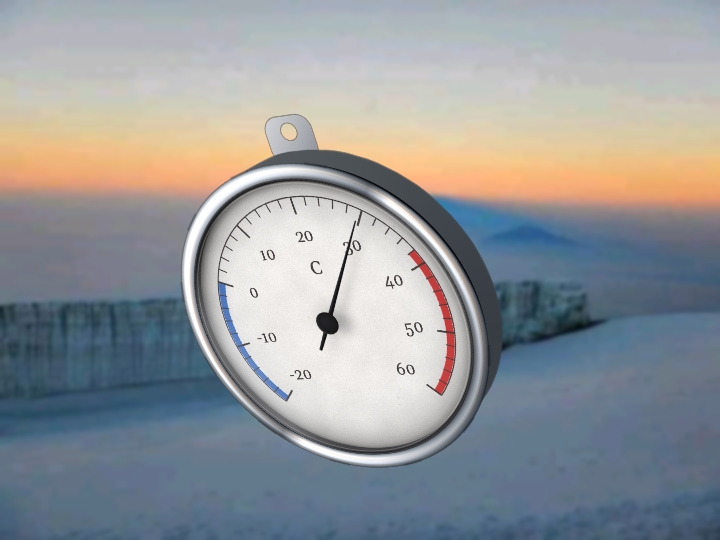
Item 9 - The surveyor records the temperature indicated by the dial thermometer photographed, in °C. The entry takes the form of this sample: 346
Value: 30
